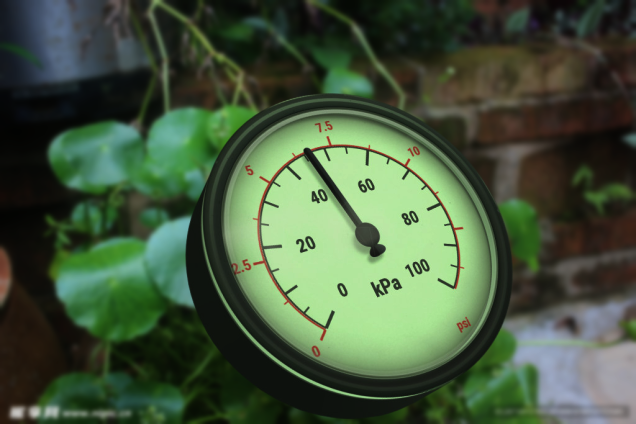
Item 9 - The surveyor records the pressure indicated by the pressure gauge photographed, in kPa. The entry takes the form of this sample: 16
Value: 45
